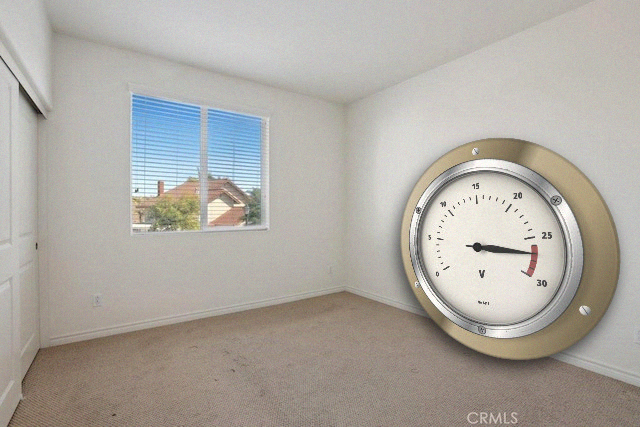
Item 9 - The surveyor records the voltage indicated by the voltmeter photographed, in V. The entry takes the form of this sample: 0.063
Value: 27
